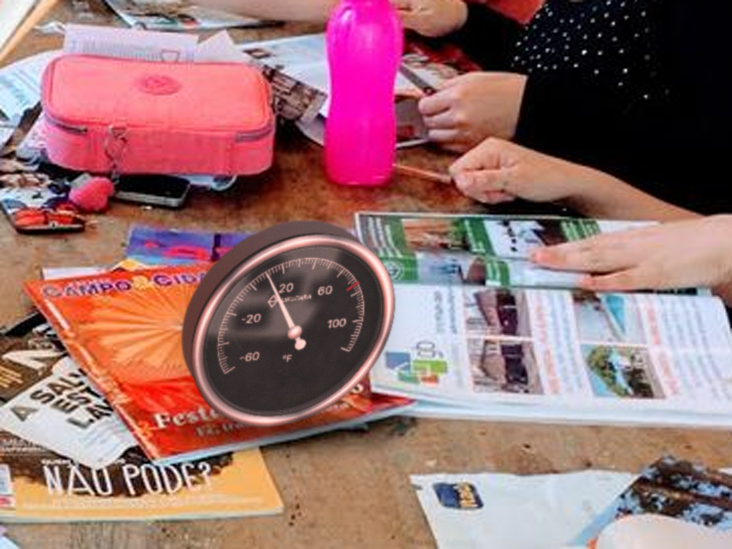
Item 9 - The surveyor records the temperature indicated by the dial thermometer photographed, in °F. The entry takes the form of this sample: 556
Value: 10
